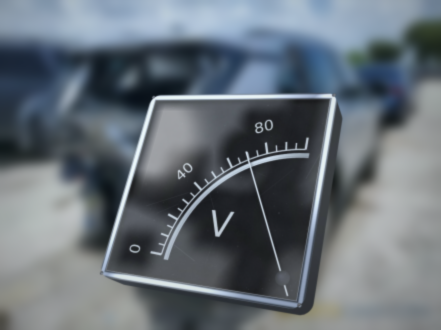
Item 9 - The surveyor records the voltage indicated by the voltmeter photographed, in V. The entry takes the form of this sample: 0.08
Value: 70
